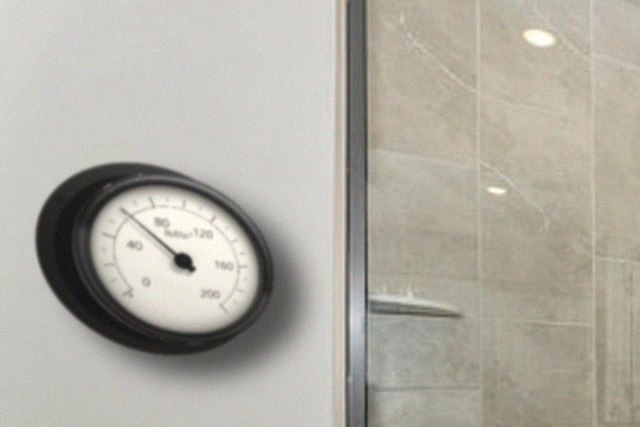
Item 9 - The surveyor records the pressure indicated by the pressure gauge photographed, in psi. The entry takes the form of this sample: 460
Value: 60
